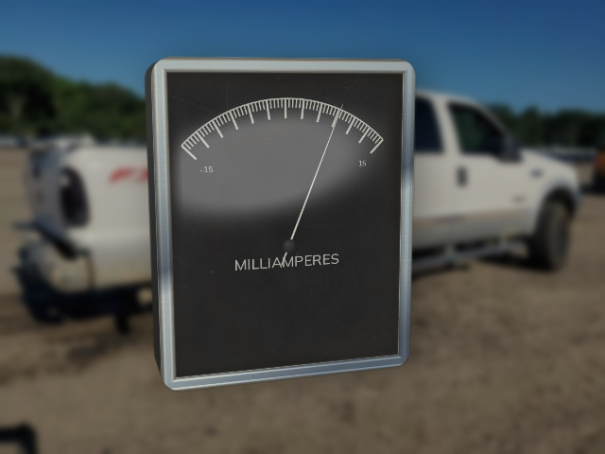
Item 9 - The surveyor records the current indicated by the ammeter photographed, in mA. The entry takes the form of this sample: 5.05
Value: 7.5
